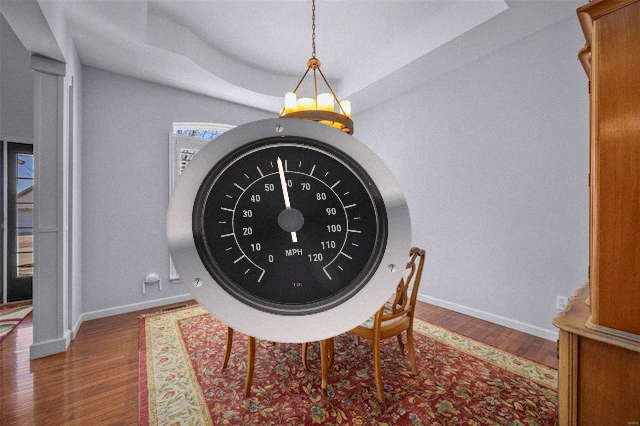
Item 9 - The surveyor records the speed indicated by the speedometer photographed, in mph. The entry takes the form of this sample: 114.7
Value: 57.5
